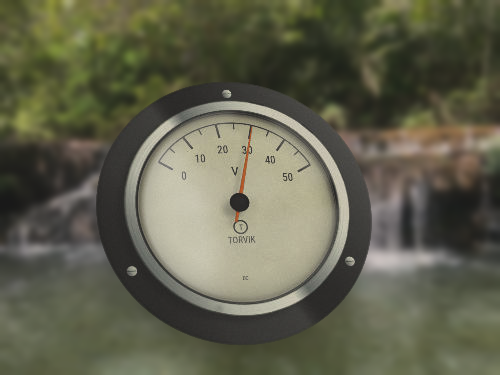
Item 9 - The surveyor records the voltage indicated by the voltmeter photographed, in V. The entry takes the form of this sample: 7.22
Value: 30
